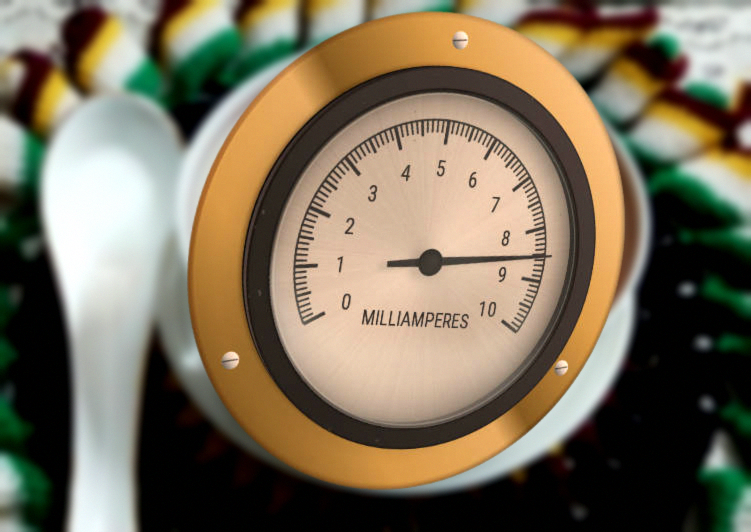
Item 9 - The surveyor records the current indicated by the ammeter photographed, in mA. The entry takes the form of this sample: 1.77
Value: 8.5
